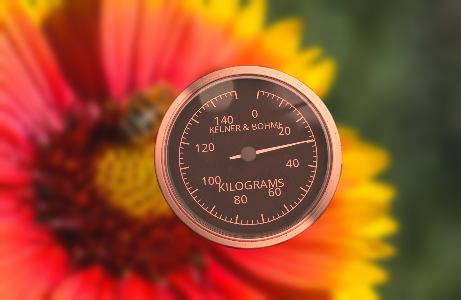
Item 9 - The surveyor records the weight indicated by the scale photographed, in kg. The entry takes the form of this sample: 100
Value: 30
